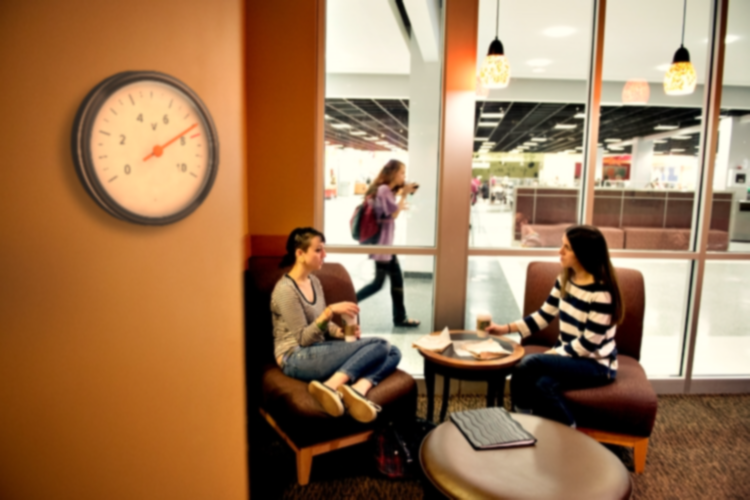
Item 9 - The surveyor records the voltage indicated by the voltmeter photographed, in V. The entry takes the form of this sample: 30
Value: 7.5
